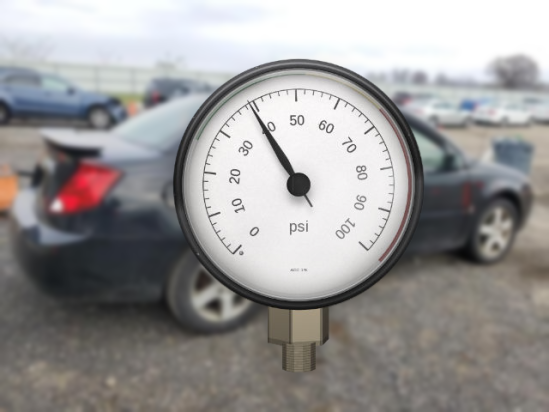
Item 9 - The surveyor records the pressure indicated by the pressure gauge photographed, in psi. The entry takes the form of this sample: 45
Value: 39
